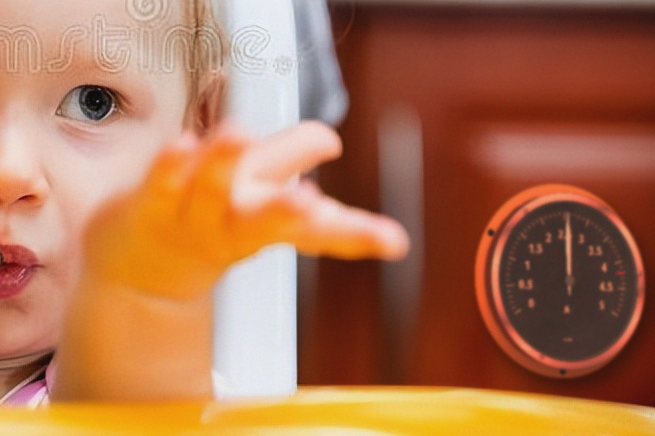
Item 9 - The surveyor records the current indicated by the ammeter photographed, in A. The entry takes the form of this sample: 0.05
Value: 2.5
